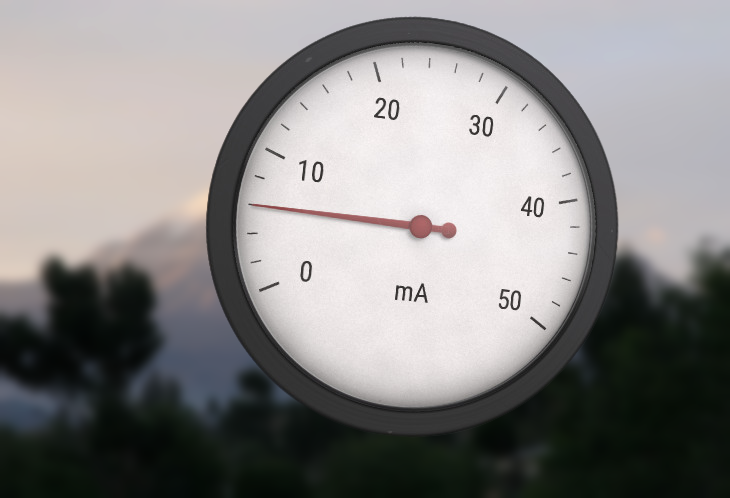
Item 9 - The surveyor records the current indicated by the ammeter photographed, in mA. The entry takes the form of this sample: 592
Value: 6
